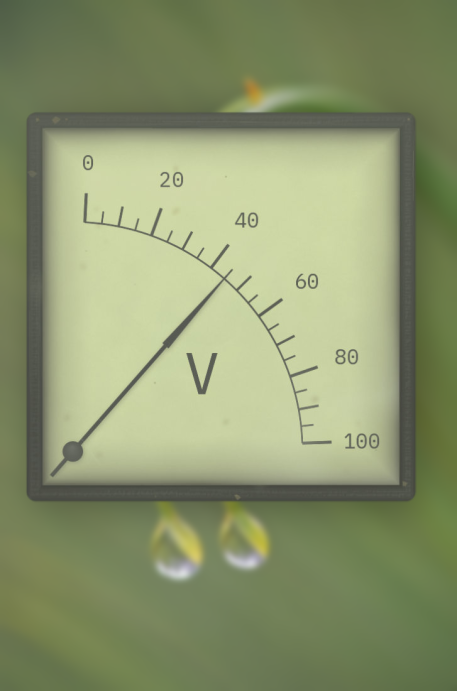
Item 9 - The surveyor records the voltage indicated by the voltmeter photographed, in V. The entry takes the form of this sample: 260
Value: 45
